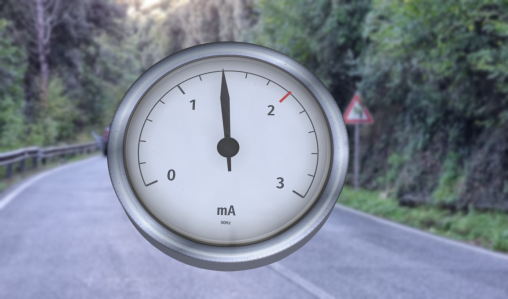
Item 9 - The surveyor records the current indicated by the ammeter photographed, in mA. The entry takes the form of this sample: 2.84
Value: 1.4
